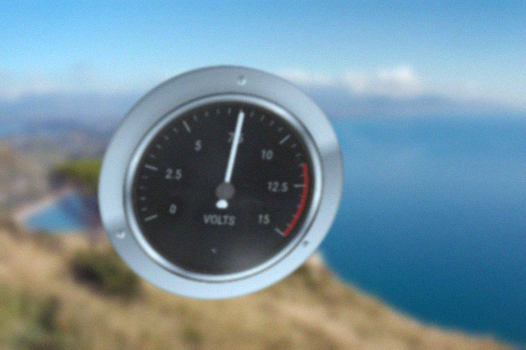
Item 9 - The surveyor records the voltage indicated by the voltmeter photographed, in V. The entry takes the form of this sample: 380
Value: 7.5
